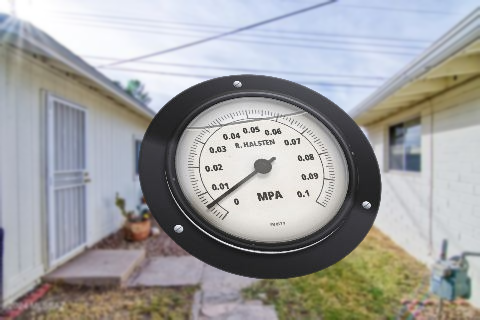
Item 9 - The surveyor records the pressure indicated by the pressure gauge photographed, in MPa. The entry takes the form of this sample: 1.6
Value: 0.005
